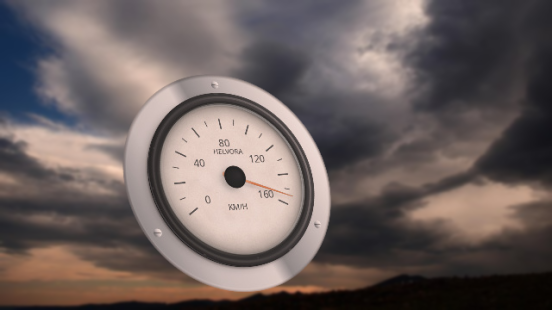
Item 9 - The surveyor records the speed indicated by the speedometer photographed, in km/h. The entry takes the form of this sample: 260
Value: 155
